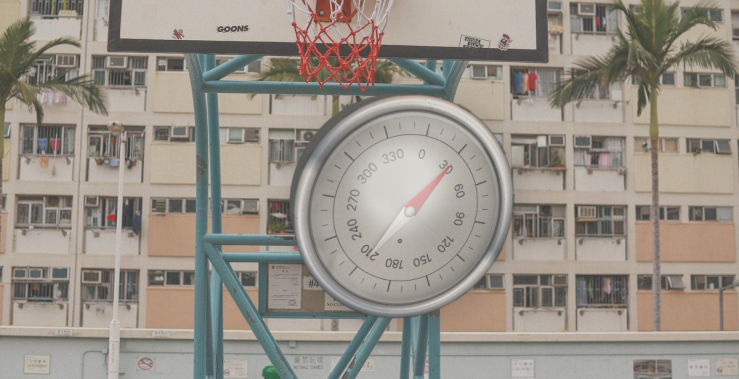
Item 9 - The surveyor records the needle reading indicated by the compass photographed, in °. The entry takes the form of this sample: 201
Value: 30
